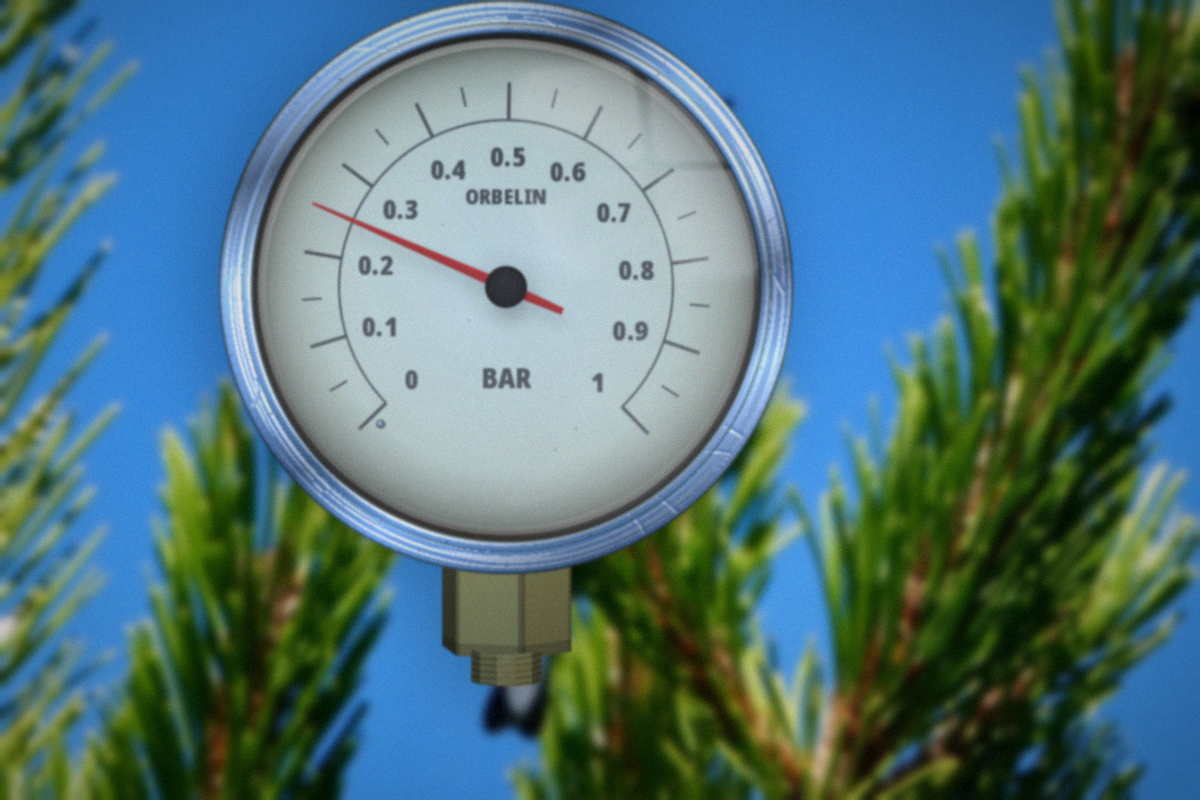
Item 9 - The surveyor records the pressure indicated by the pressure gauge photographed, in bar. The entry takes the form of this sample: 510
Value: 0.25
